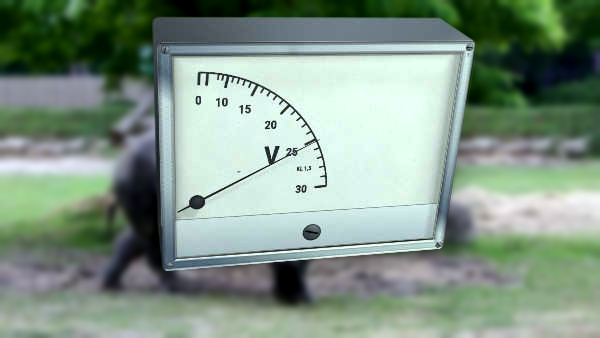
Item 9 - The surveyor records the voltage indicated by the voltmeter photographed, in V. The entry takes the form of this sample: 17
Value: 25
